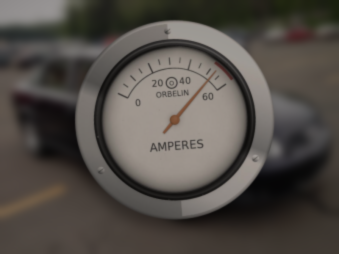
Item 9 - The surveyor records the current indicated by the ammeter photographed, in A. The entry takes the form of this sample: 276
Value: 52.5
